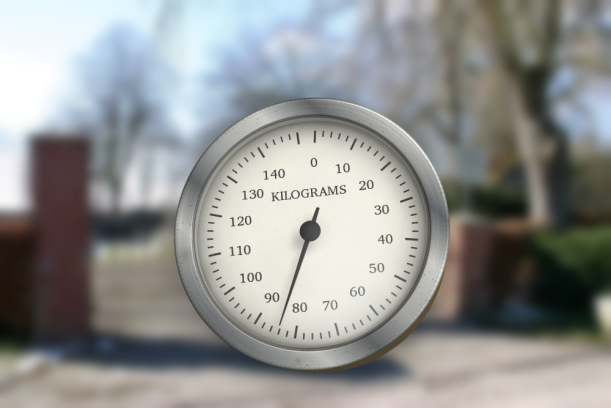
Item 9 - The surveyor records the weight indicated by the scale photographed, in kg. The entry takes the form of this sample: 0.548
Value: 84
